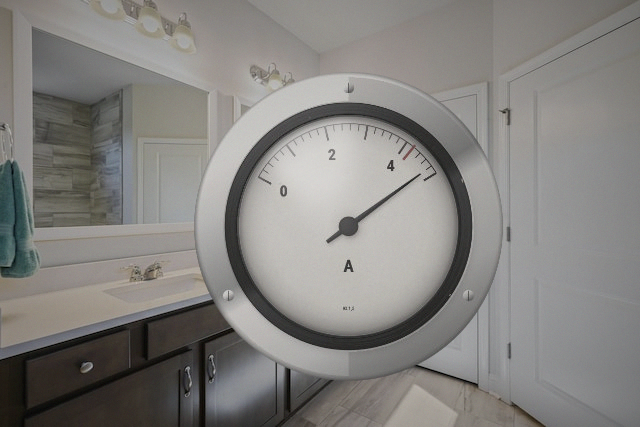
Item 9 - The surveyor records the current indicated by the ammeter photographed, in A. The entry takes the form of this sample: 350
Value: 4.8
